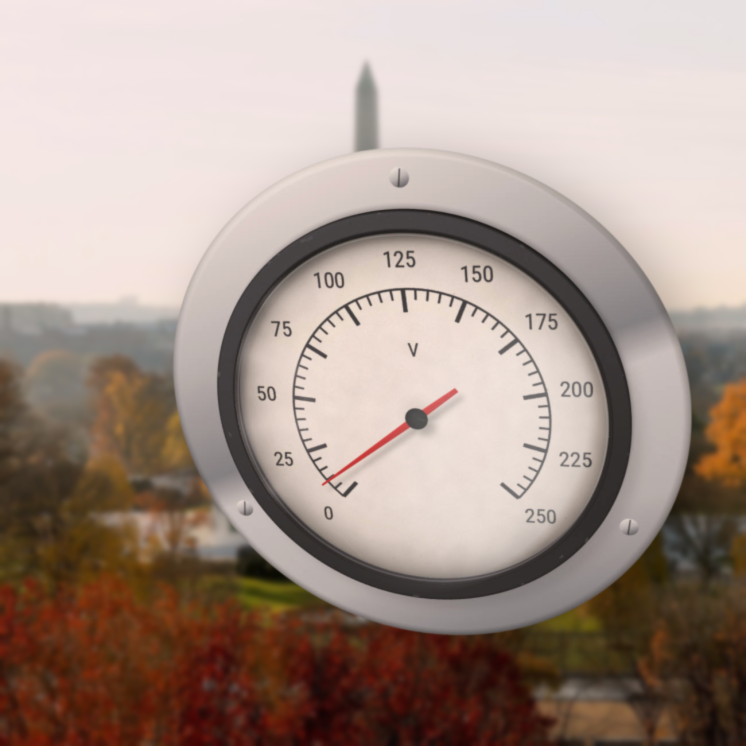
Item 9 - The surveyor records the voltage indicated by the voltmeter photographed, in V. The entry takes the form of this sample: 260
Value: 10
